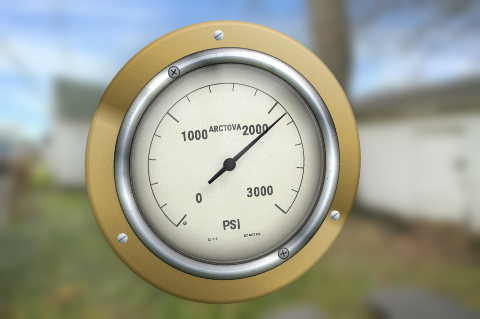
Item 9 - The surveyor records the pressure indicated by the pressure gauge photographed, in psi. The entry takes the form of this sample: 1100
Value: 2100
